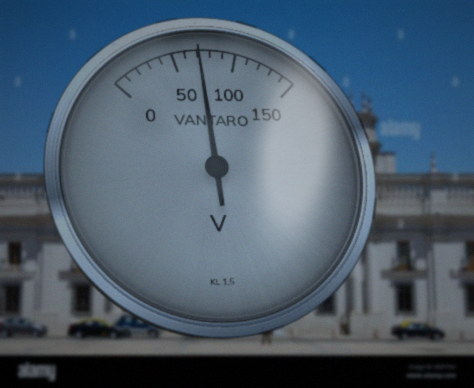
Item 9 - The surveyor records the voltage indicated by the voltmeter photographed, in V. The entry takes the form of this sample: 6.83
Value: 70
